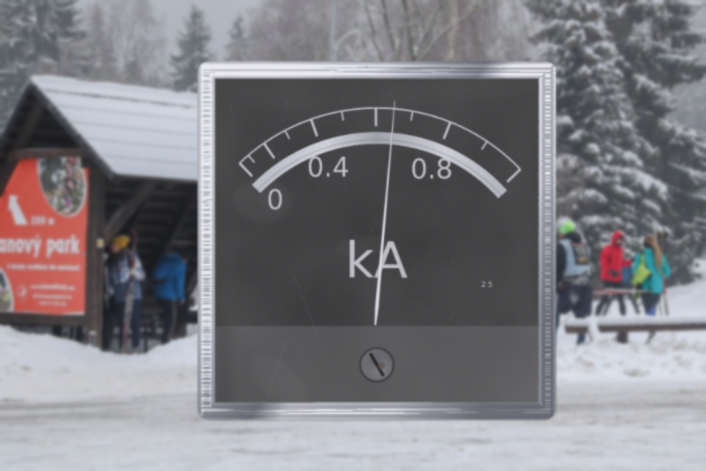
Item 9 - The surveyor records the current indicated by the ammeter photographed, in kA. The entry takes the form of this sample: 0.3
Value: 0.65
